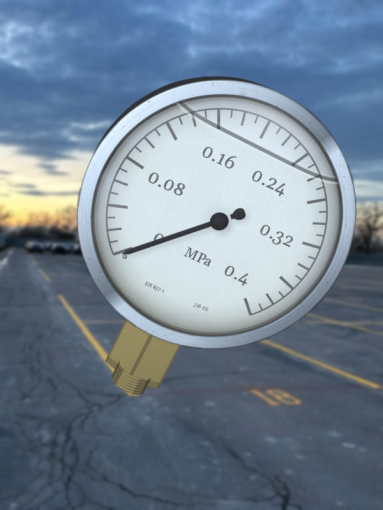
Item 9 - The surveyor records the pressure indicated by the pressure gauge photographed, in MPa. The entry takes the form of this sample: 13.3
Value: 0
